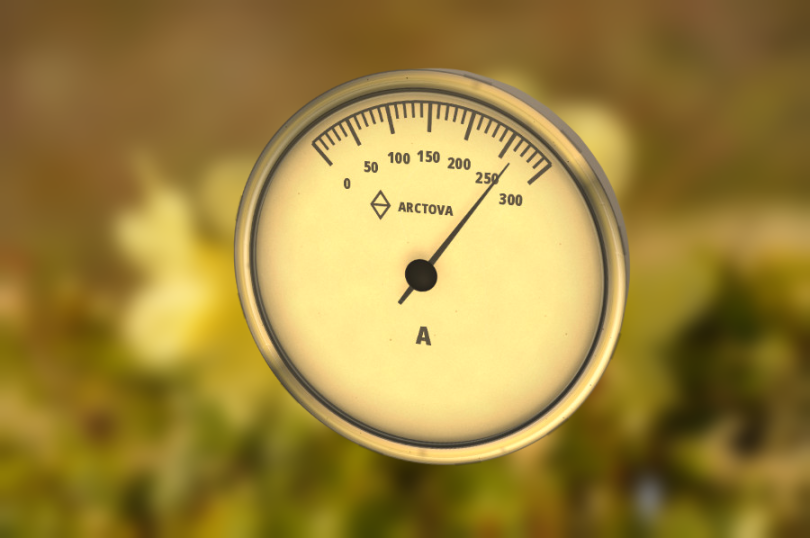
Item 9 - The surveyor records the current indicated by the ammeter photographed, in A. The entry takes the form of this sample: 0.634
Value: 265
